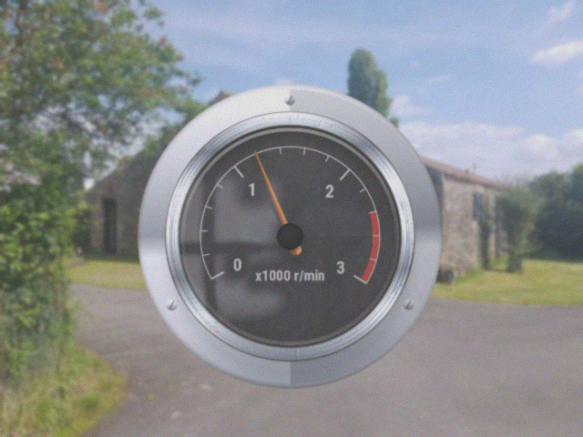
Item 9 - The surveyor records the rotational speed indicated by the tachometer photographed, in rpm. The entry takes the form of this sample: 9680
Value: 1200
